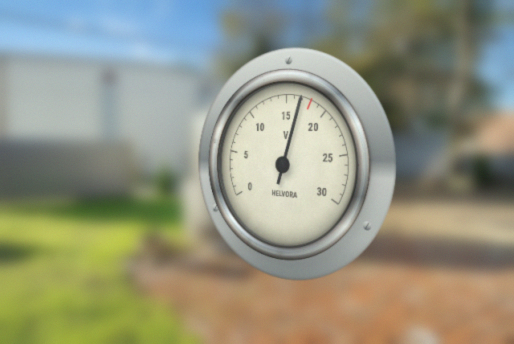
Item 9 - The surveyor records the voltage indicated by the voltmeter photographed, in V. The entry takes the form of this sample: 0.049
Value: 17
